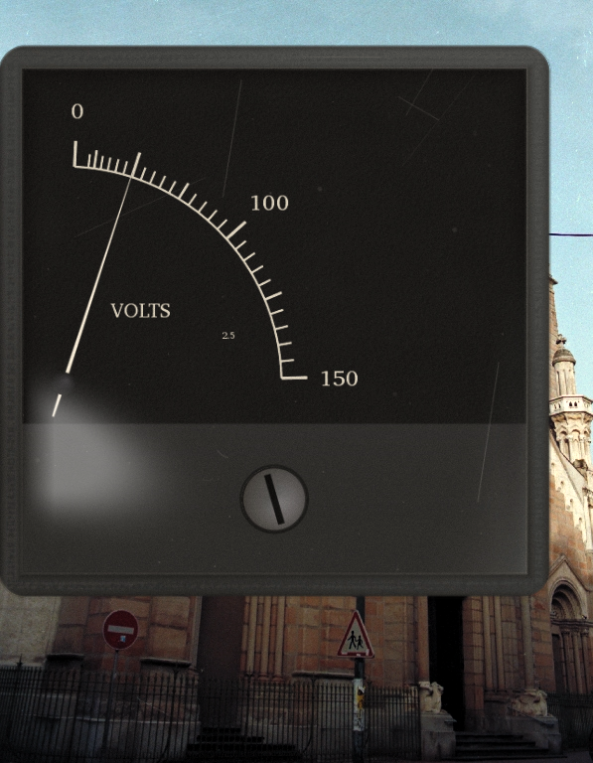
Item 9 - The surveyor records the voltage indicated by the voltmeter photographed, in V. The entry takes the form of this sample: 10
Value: 50
